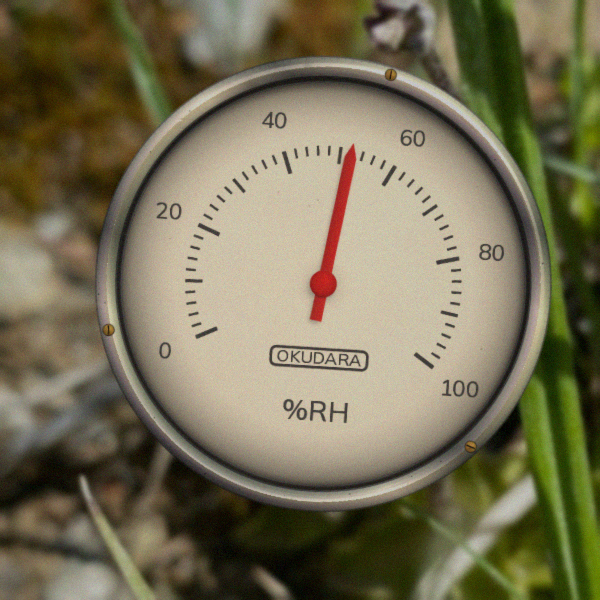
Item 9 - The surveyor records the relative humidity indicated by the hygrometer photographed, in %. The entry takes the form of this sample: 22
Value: 52
